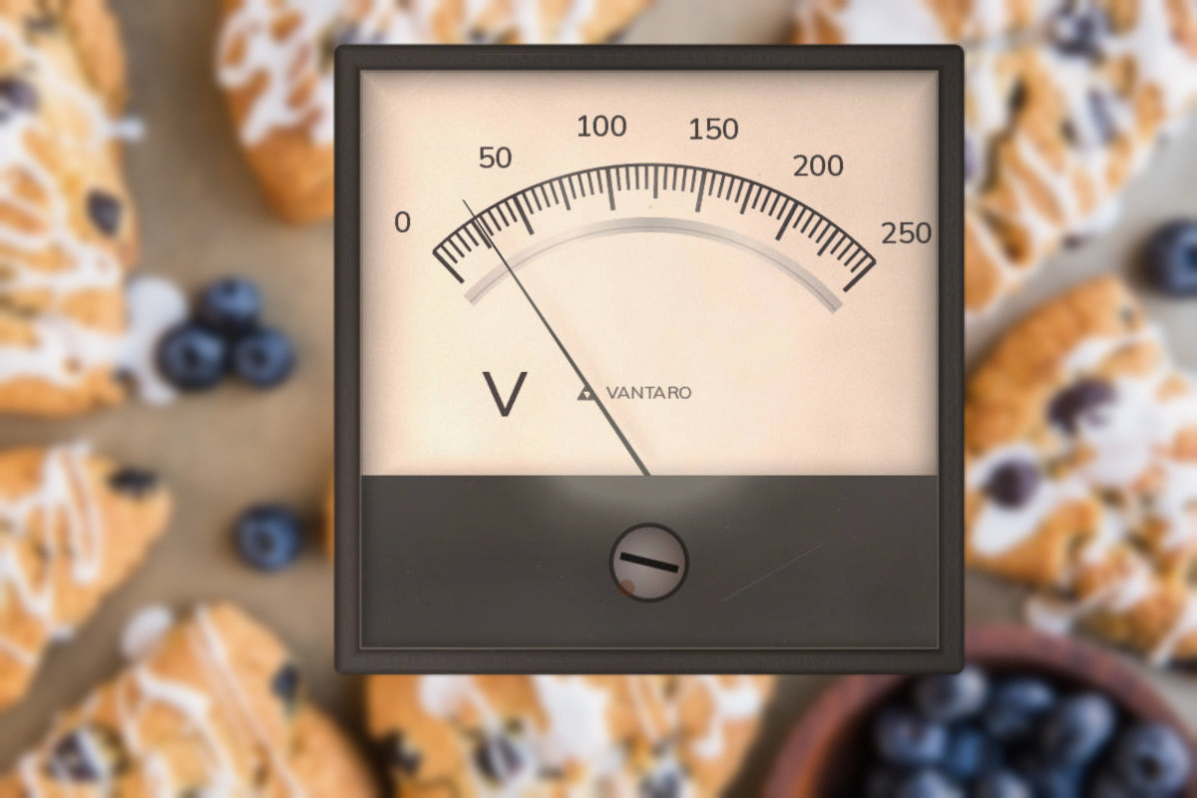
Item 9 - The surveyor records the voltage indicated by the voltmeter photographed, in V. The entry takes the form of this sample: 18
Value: 27.5
